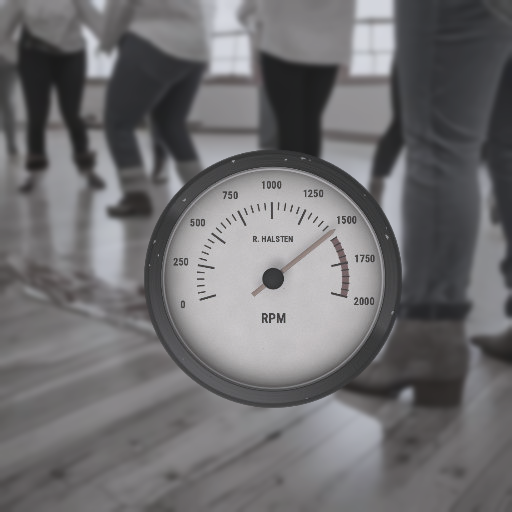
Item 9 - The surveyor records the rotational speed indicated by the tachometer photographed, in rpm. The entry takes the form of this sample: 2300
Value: 1500
